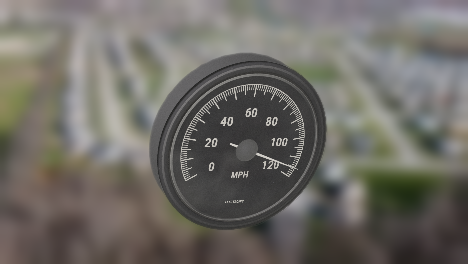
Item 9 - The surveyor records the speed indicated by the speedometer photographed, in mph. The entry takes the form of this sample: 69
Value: 115
